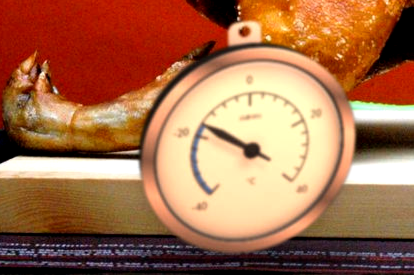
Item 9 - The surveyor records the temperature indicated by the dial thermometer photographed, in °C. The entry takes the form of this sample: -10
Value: -16
